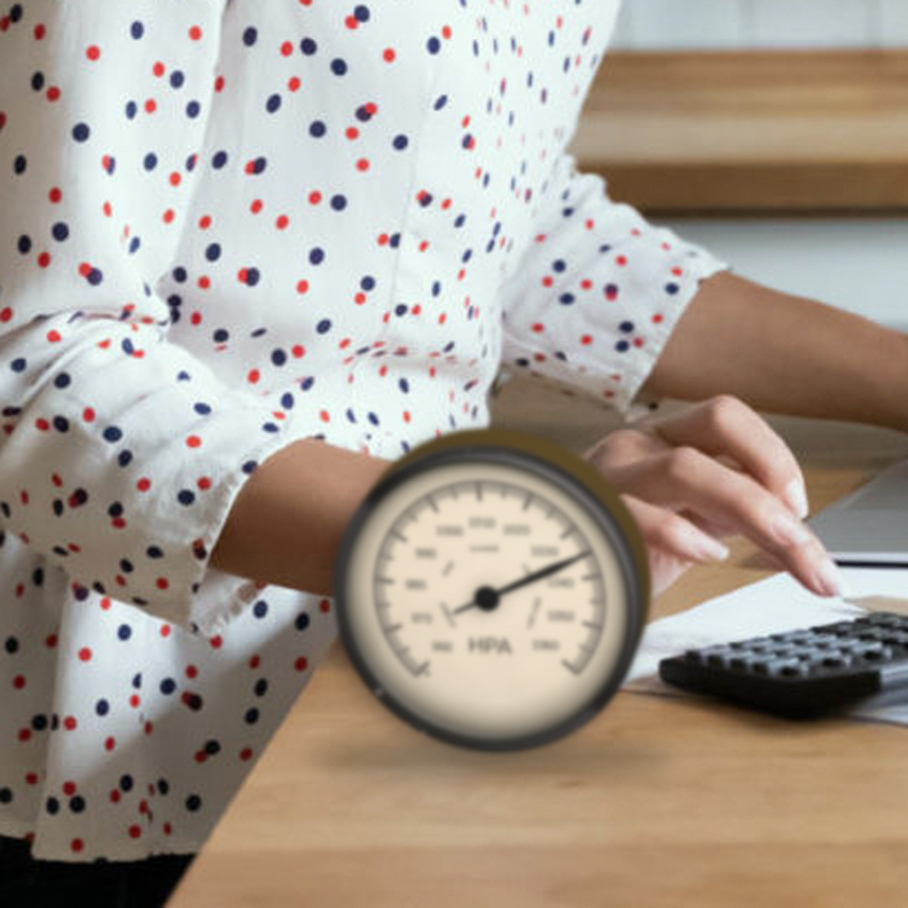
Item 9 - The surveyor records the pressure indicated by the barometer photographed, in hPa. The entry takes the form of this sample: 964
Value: 1035
